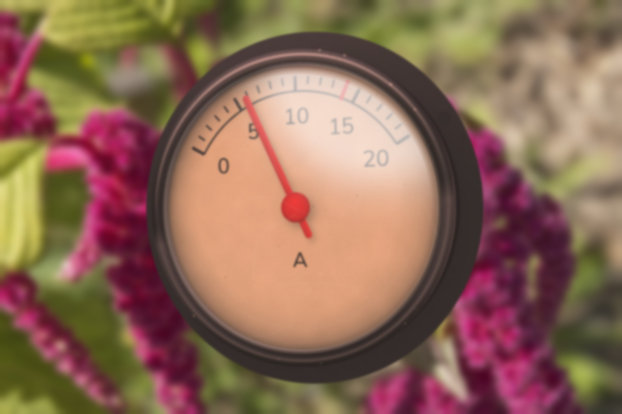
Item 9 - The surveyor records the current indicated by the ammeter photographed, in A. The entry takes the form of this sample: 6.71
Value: 6
